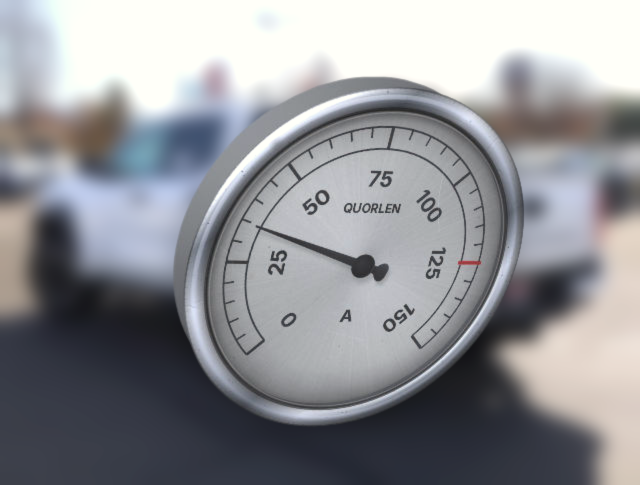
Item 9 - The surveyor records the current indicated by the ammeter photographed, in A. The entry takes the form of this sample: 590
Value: 35
